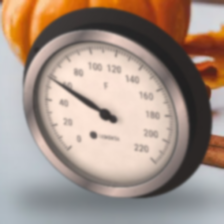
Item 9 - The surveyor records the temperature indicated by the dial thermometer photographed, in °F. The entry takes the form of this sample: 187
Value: 60
